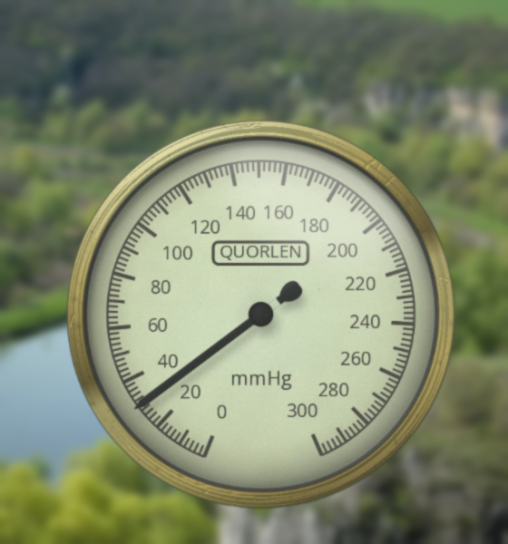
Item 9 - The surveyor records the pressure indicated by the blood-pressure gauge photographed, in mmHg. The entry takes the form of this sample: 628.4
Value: 30
